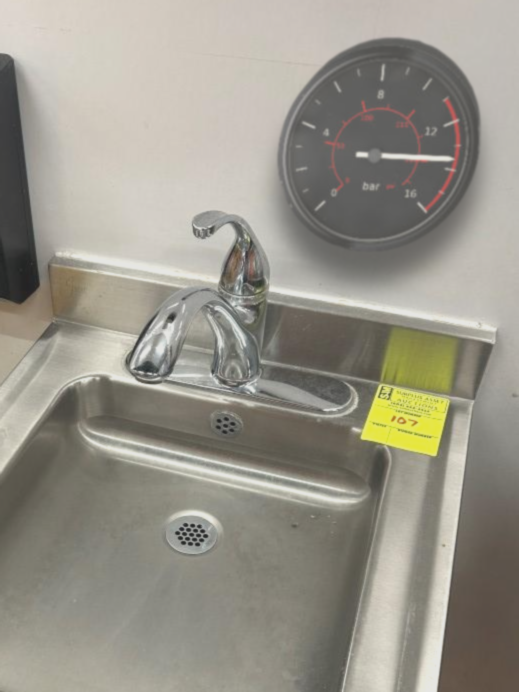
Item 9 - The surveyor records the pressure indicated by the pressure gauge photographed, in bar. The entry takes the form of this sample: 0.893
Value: 13.5
